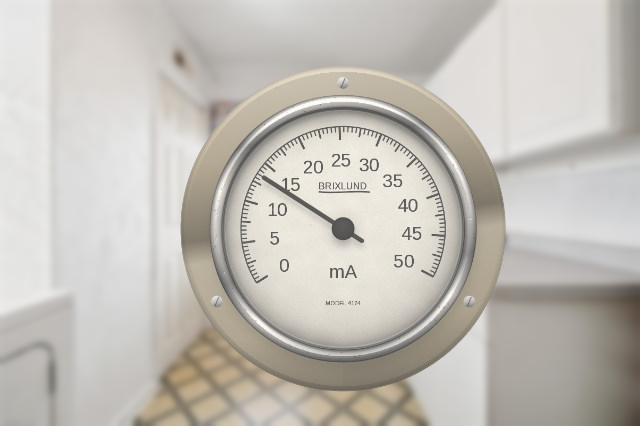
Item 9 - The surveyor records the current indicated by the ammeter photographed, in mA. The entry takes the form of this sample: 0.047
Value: 13.5
